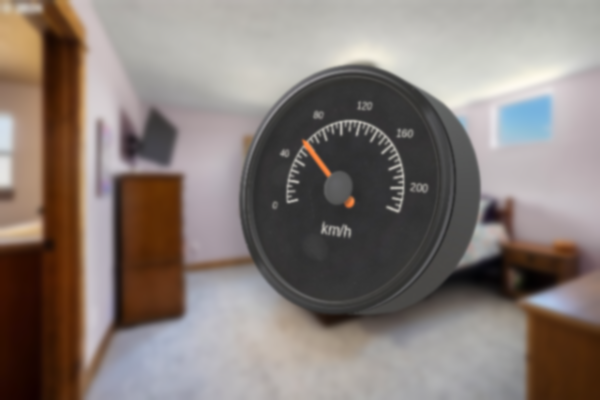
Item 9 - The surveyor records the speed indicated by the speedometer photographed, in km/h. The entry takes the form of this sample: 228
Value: 60
